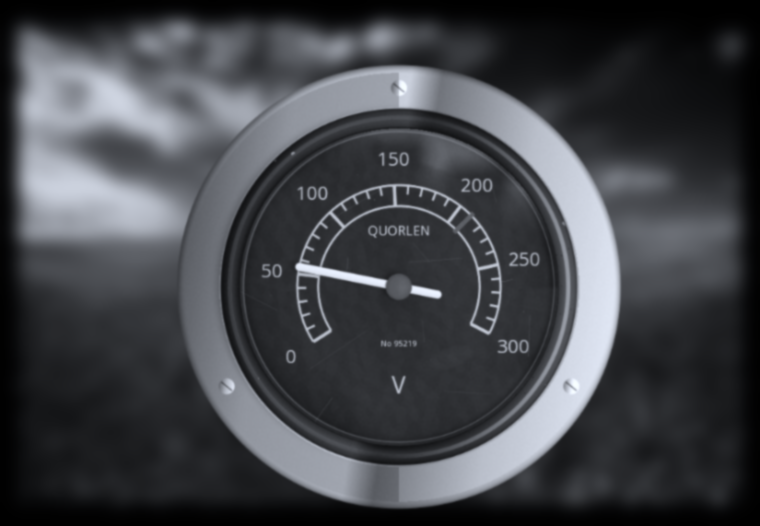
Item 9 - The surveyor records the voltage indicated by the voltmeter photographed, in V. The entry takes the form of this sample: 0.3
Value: 55
